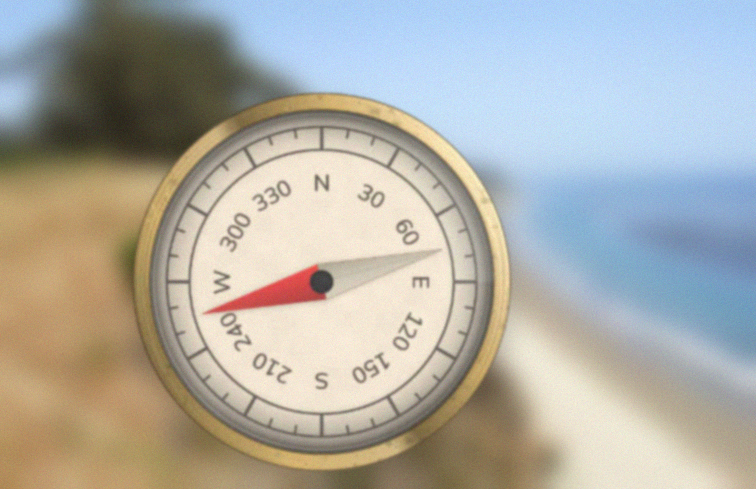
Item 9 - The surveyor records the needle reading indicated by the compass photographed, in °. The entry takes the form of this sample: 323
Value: 255
